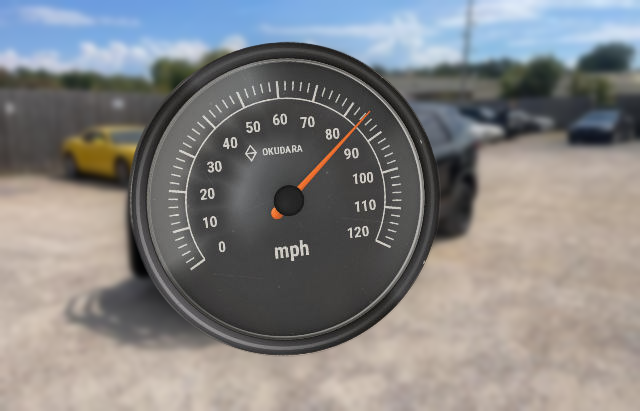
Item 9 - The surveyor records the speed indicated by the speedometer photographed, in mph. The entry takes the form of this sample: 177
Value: 84
